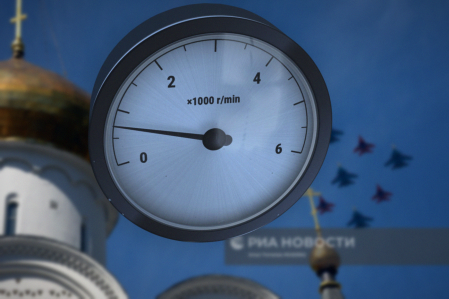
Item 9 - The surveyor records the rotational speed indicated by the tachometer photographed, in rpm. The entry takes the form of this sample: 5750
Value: 750
